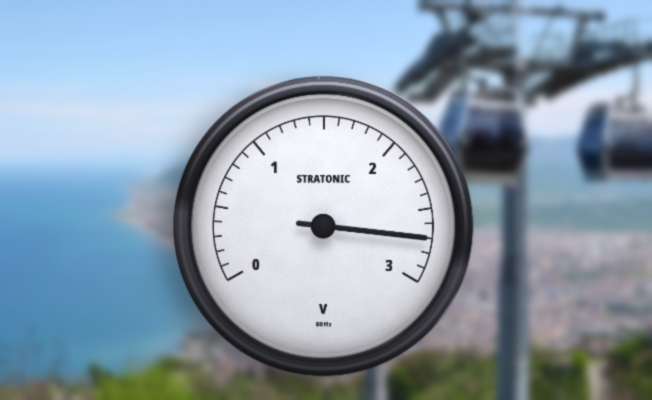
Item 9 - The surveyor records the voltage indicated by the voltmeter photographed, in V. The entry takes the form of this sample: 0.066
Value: 2.7
